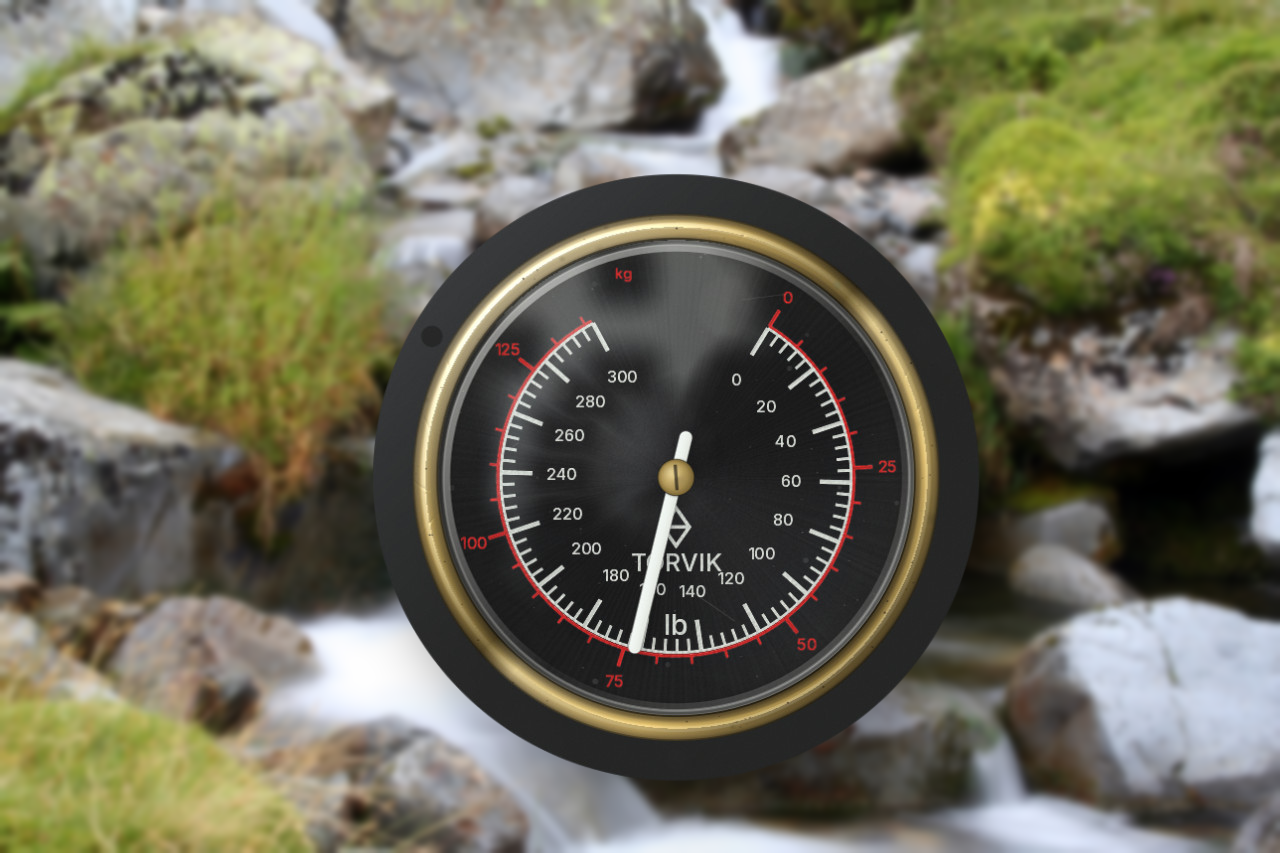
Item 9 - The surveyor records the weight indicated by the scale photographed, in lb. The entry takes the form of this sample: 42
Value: 162
